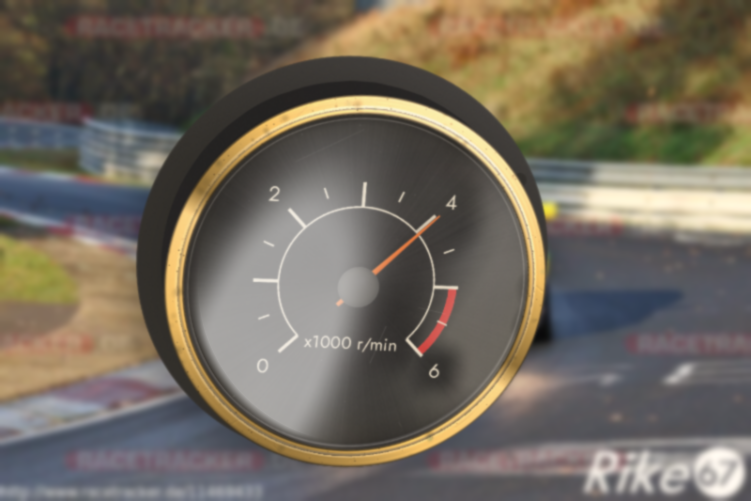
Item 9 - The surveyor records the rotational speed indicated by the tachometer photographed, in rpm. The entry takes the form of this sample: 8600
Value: 4000
